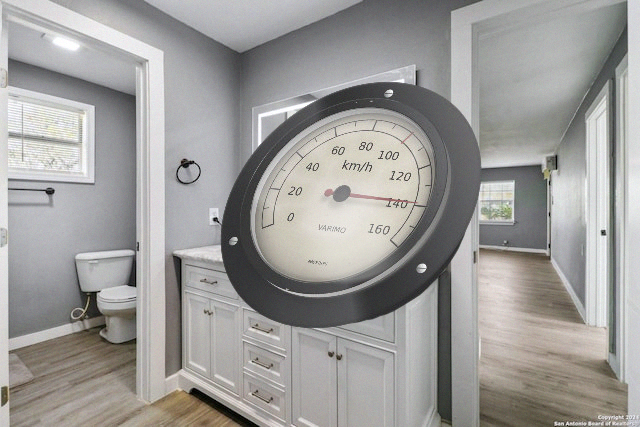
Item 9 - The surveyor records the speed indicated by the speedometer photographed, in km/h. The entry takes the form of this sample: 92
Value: 140
